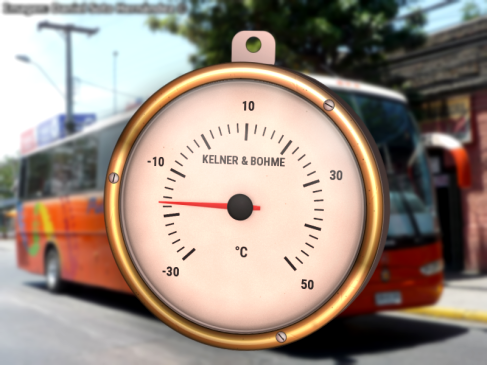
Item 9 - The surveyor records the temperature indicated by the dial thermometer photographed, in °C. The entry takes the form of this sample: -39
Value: -17
